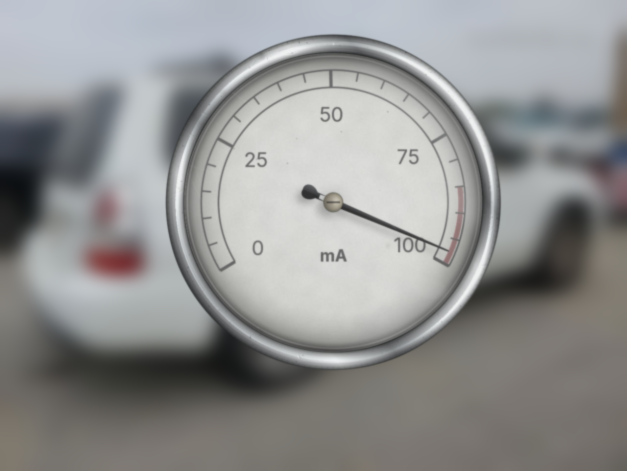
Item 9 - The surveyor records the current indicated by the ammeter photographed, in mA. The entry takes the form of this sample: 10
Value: 97.5
